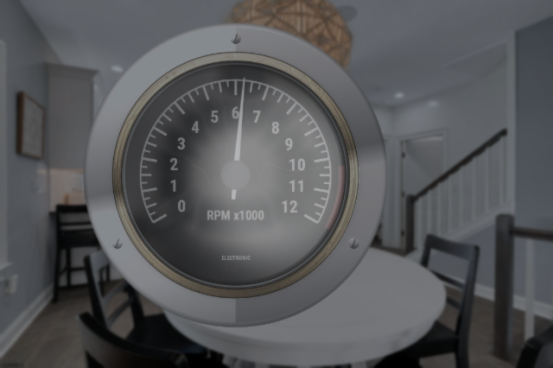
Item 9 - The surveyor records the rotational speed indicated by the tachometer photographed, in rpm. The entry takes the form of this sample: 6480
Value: 6250
